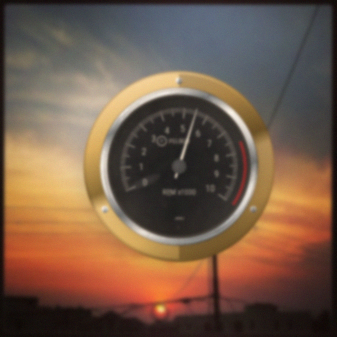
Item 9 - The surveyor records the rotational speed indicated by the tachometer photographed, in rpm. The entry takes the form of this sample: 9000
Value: 5500
